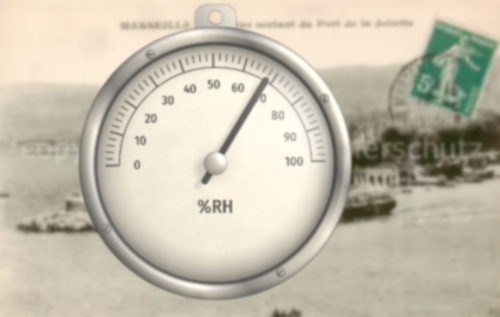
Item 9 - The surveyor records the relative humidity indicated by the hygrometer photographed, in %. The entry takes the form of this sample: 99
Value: 68
